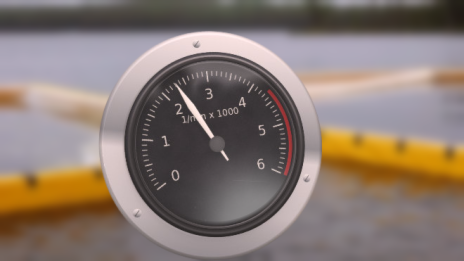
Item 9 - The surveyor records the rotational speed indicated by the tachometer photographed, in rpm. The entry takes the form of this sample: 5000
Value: 2300
